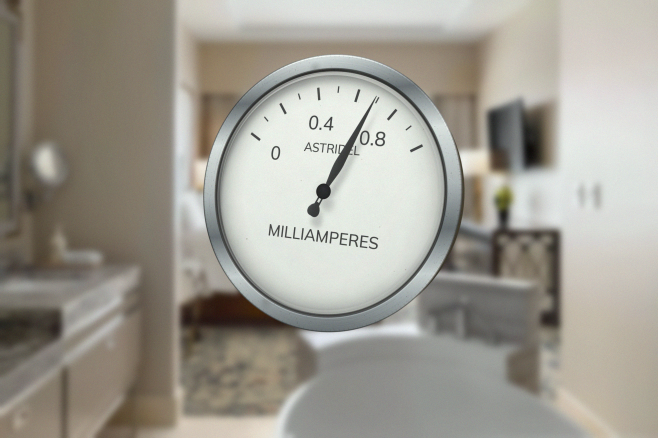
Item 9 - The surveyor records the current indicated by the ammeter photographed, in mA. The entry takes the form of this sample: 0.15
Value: 0.7
